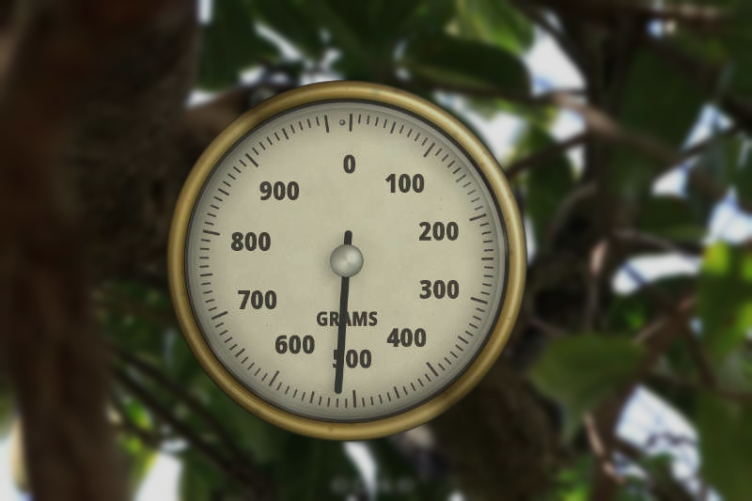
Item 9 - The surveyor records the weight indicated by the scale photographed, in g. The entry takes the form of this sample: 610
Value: 520
